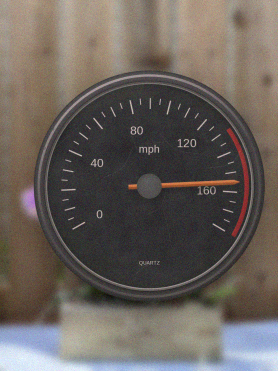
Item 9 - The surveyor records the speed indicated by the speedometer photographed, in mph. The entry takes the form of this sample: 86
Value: 155
